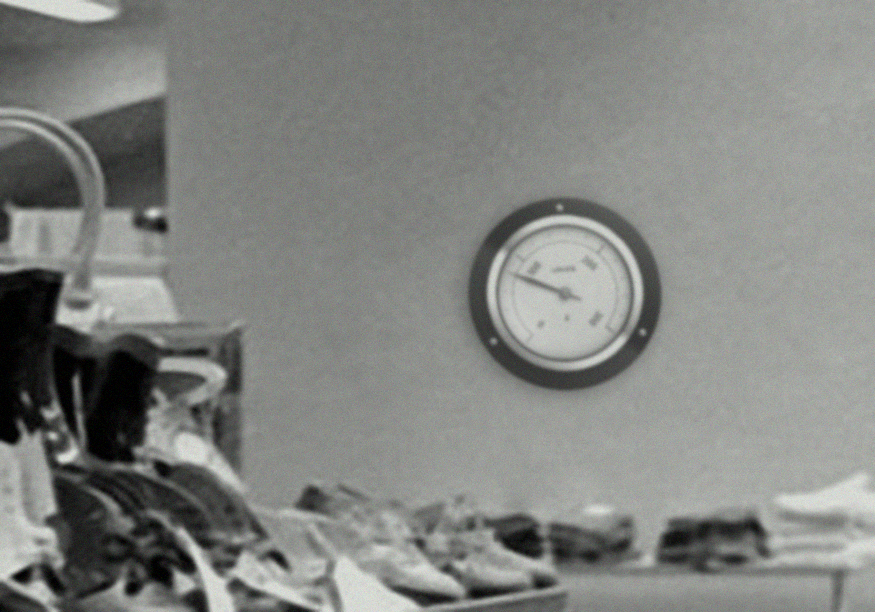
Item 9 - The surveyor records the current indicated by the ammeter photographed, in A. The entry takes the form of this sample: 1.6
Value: 80
